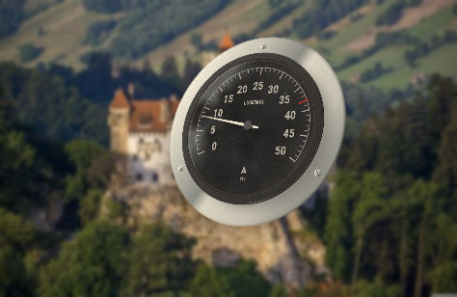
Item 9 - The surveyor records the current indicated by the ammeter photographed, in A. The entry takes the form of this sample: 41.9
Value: 8
